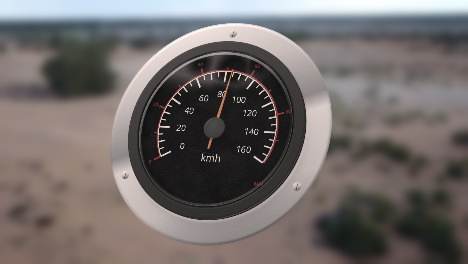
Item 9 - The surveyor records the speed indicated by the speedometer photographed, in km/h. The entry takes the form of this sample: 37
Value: 85
